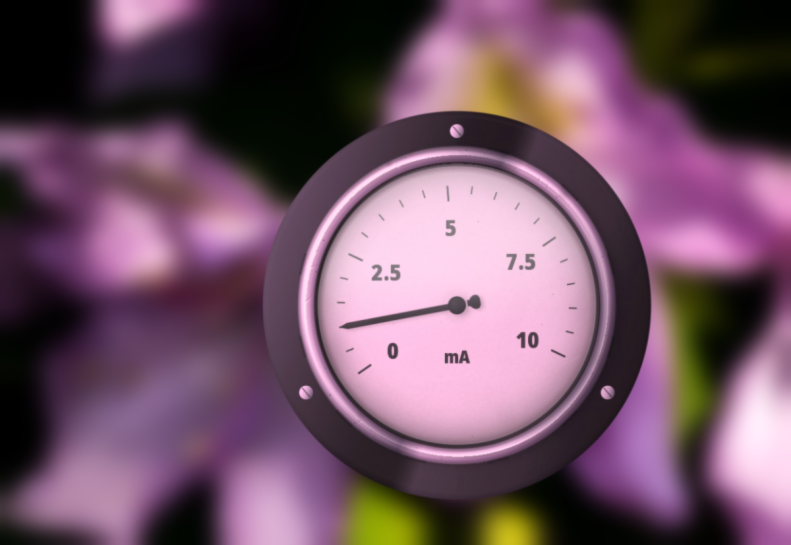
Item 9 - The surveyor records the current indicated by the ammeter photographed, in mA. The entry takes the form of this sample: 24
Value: 1
